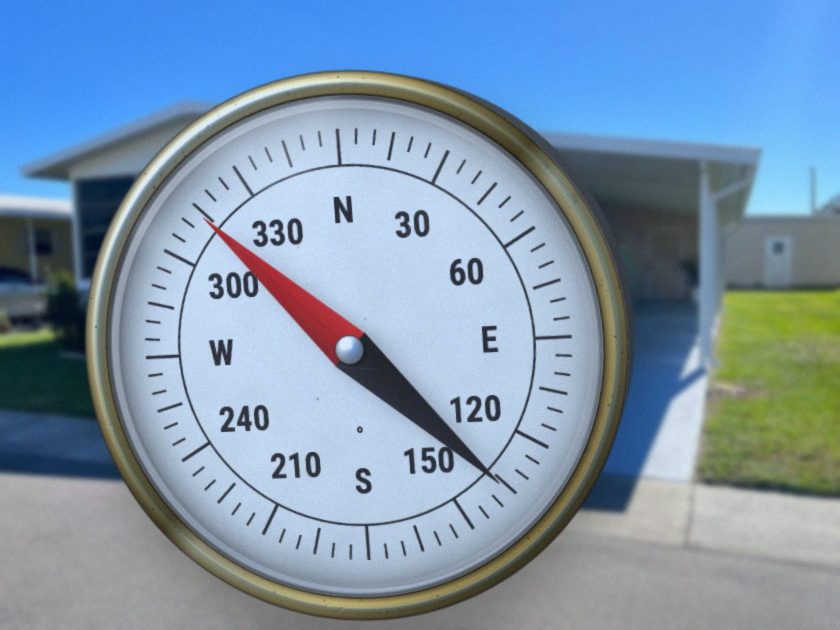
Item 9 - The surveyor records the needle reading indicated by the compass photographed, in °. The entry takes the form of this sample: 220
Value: 315
